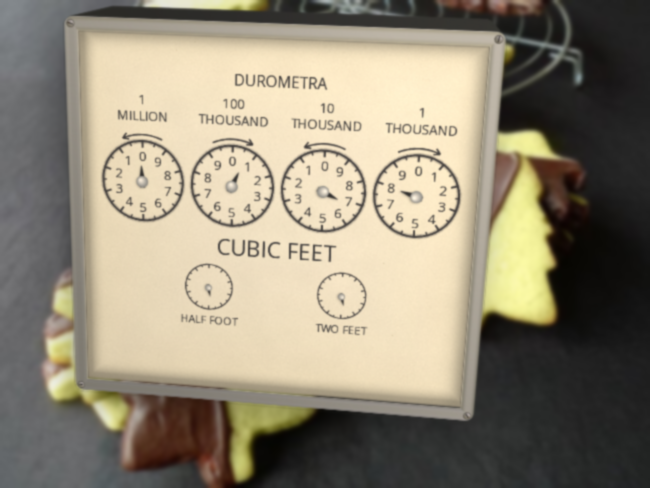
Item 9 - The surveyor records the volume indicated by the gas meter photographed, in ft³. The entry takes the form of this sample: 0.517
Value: 6800
